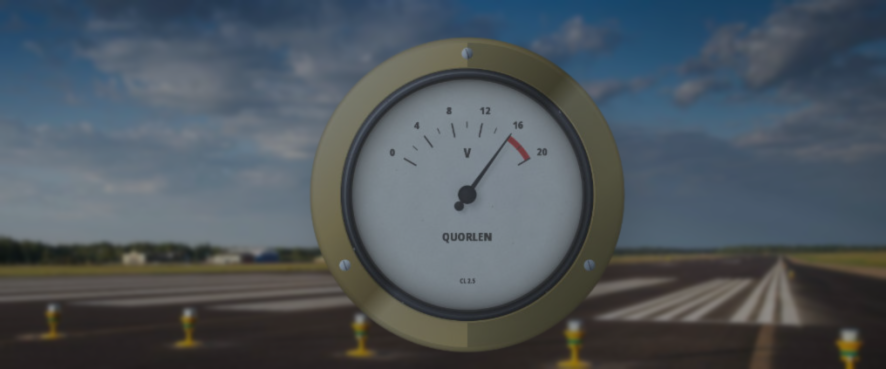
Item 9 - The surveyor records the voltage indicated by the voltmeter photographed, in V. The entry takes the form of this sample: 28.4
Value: 16
